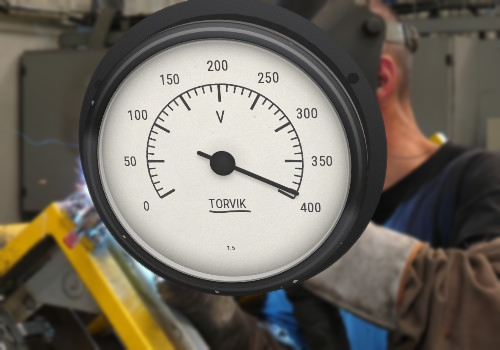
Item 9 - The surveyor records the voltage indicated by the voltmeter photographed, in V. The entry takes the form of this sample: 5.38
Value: 390
